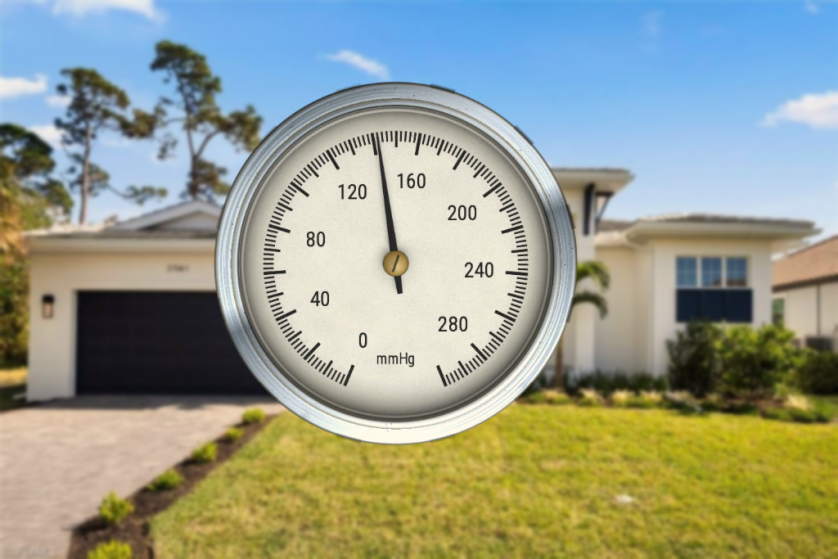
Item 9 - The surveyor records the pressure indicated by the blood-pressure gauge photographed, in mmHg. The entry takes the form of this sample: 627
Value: 142
